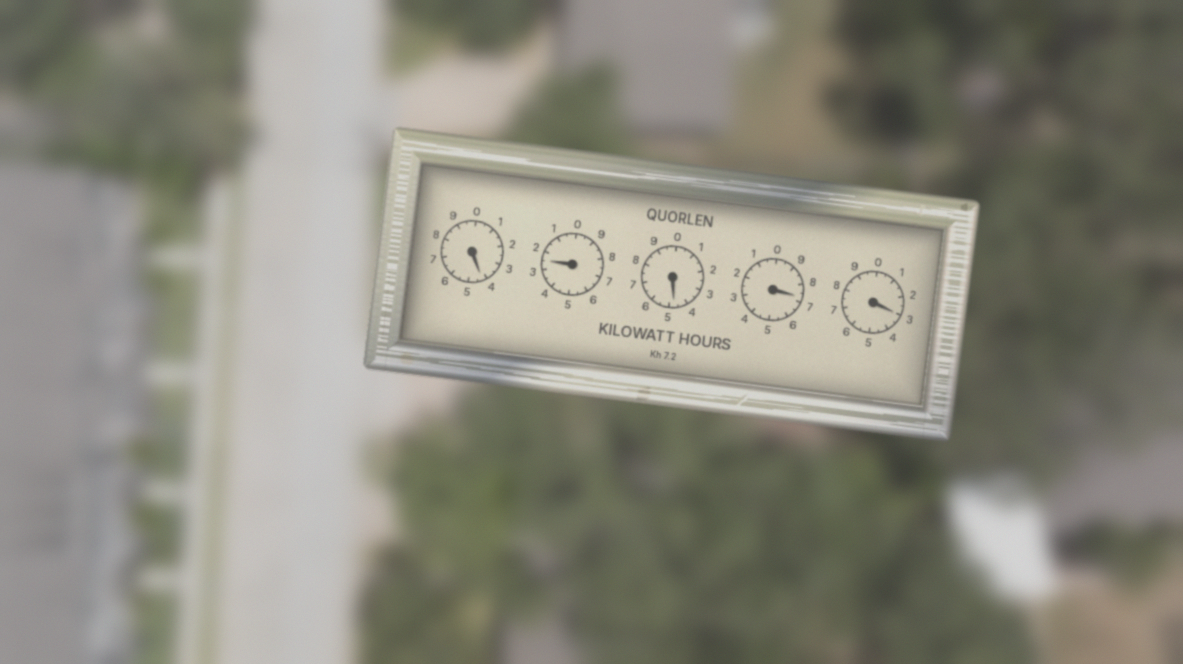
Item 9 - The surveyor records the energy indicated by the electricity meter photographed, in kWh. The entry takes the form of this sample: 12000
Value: 42473
